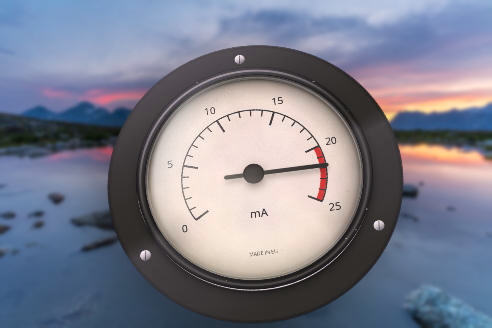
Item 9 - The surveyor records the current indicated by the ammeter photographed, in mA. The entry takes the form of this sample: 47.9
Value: 22
